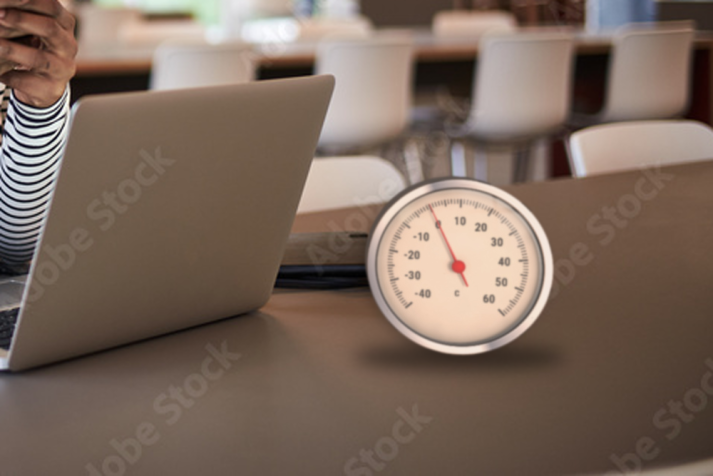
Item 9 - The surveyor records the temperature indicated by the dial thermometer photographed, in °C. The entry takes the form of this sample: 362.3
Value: 0
